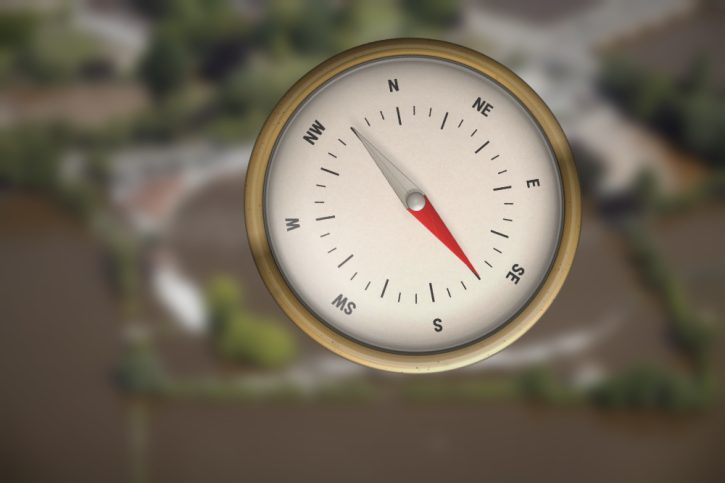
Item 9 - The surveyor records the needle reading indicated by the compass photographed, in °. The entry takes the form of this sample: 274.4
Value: 150
